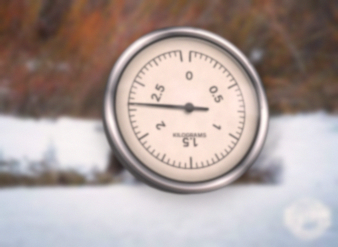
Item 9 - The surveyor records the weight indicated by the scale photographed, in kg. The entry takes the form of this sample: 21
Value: 2.3
